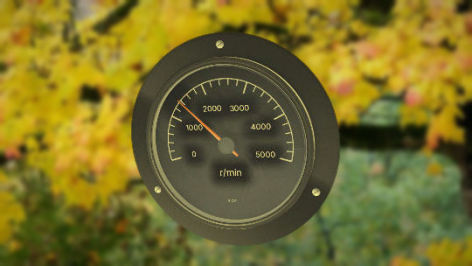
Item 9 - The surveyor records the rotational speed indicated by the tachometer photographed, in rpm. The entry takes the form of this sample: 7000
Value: 1400
